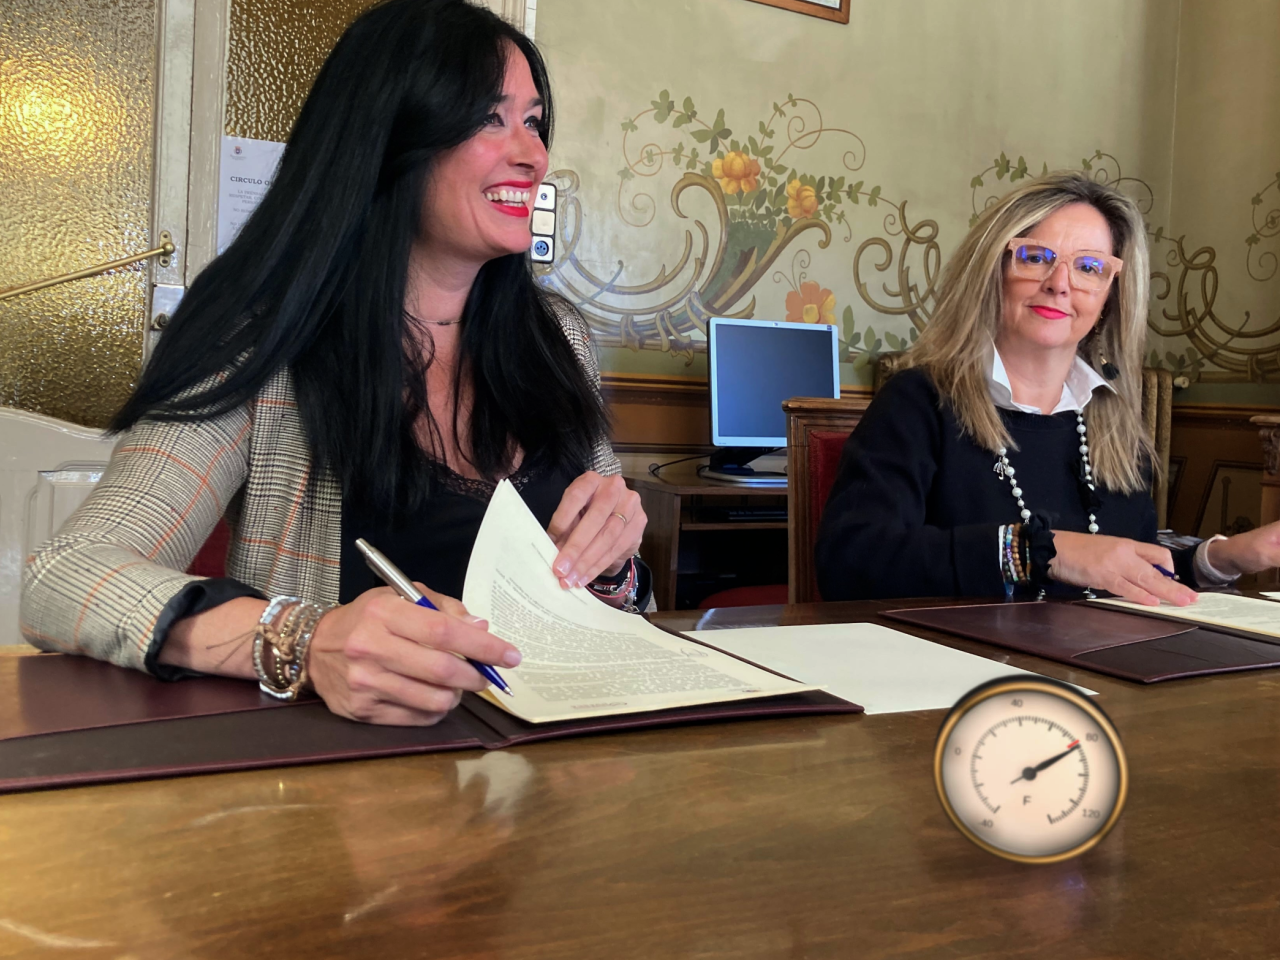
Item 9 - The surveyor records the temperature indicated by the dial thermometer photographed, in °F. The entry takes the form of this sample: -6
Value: 80
